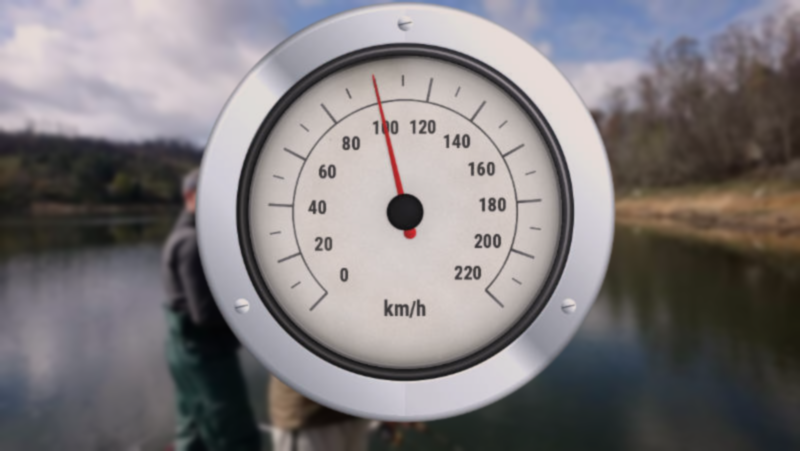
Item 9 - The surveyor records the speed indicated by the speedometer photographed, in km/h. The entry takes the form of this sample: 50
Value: 100
